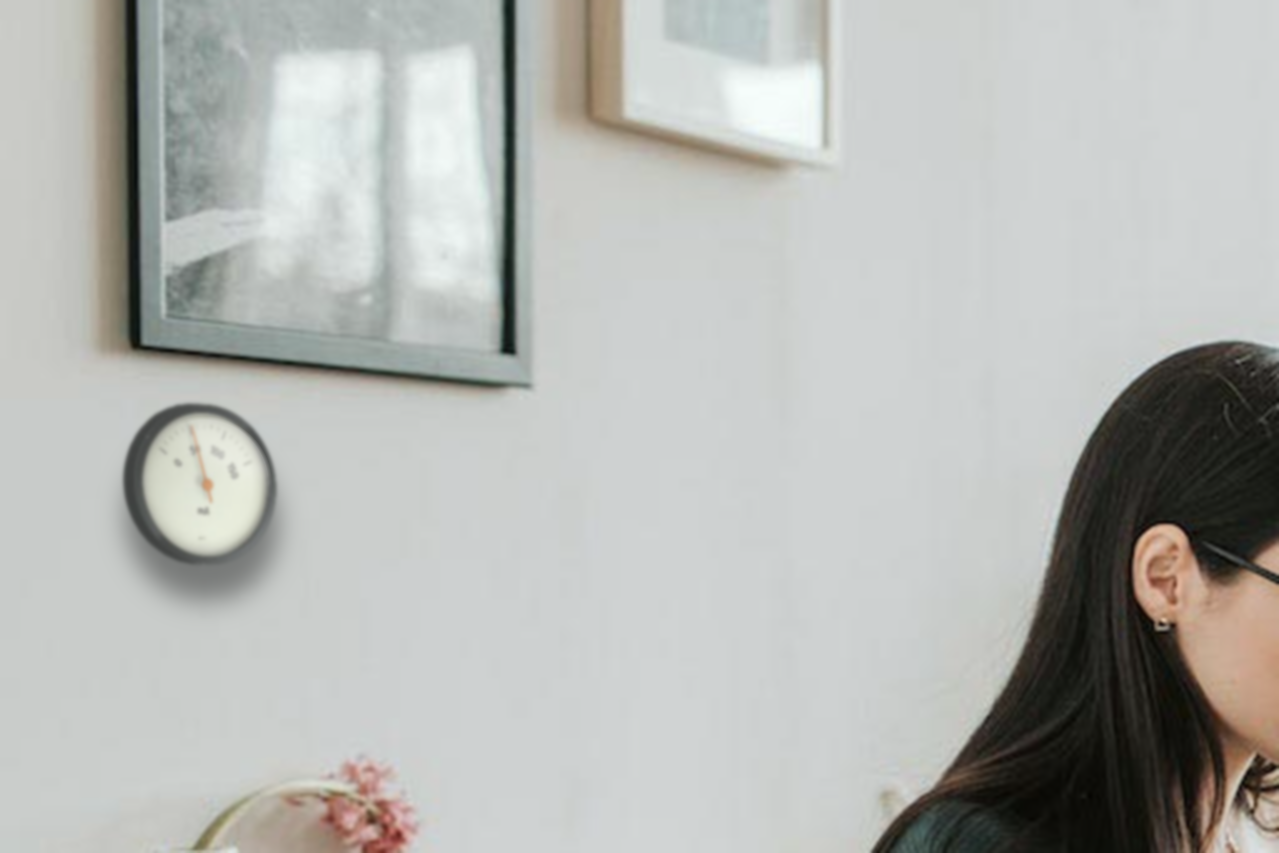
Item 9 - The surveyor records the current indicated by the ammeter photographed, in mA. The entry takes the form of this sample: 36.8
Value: 50
